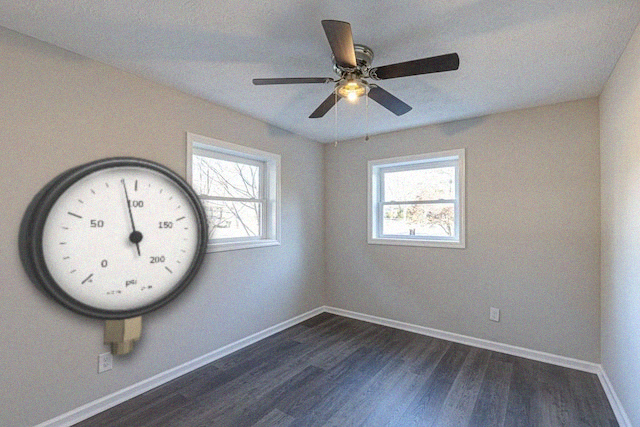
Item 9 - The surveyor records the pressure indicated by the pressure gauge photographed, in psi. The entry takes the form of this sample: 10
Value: 90
